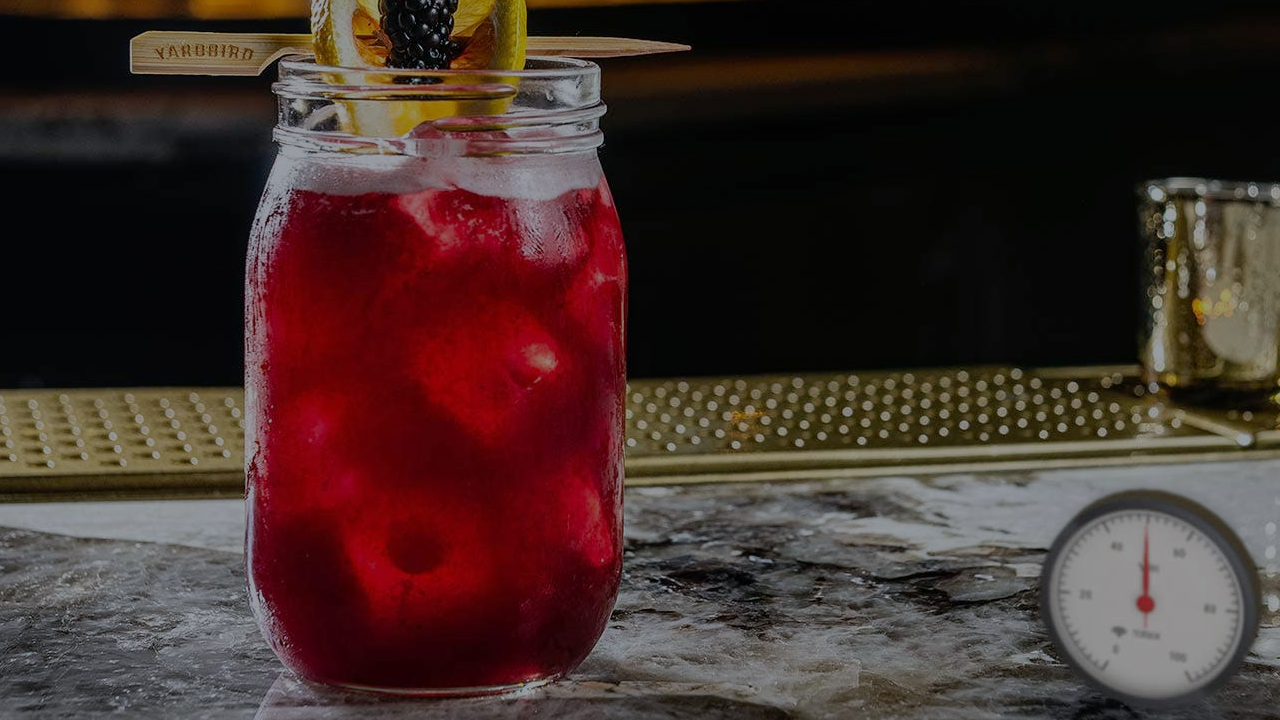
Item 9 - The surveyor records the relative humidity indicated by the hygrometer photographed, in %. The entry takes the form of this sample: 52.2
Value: 50
